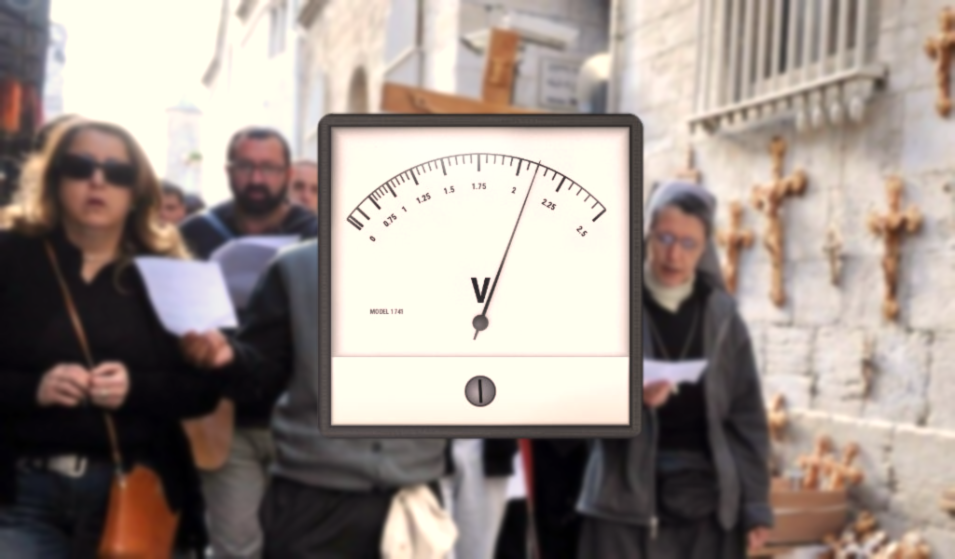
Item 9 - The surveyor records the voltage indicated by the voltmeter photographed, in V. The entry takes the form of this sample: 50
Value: 2.1
